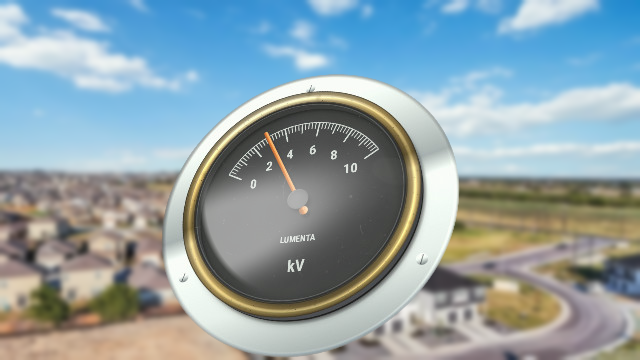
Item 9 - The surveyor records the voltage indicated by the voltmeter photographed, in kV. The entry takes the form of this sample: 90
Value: 3
